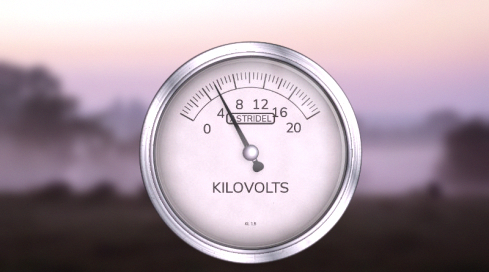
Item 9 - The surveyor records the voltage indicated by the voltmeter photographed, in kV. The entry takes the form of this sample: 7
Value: 5.5
